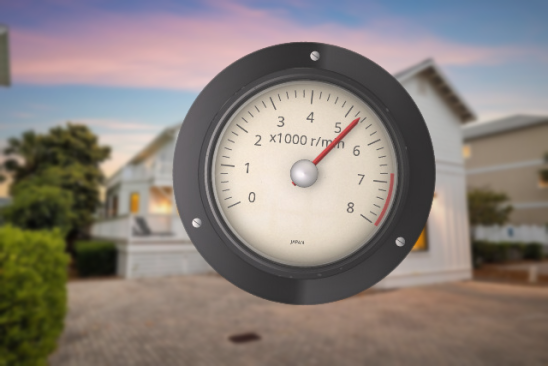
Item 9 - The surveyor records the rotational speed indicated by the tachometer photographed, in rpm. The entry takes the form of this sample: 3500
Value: 5300
